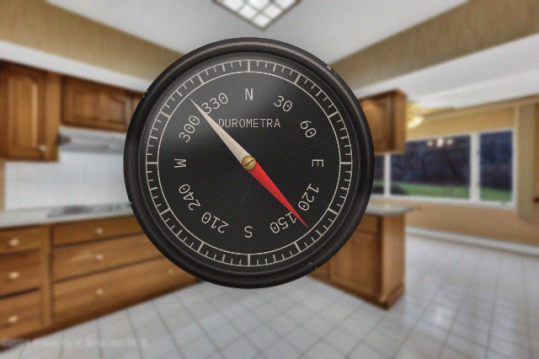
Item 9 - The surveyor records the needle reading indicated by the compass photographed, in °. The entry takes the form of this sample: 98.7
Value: 137.5
